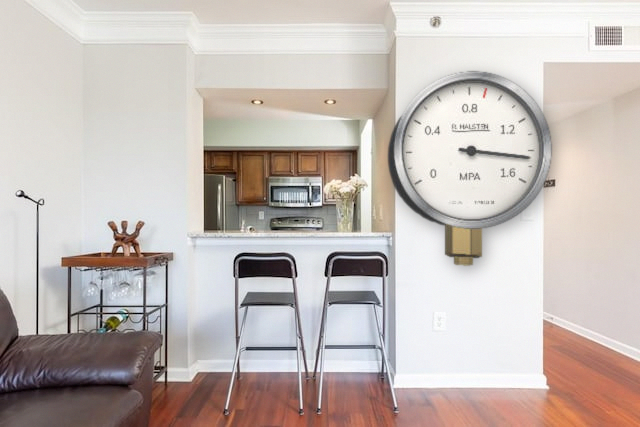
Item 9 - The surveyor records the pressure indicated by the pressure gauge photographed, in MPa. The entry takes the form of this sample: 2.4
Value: 1.45
